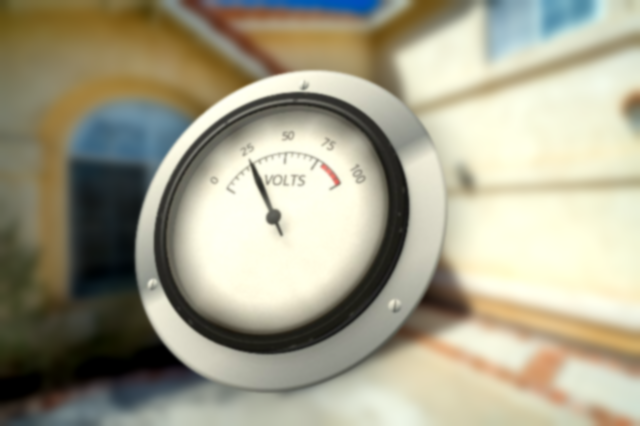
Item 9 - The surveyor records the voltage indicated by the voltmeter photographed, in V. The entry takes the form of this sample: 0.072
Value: 25
